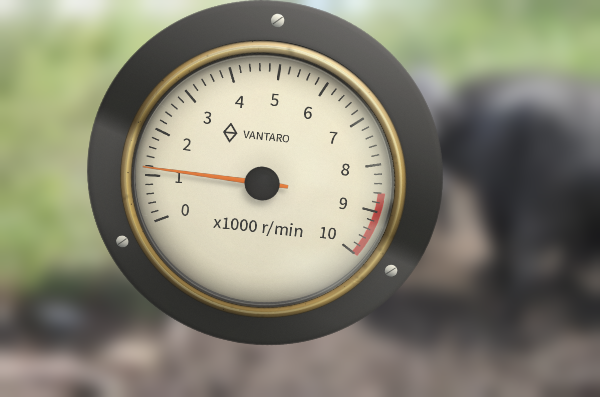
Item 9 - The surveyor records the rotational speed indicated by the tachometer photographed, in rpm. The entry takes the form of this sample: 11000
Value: 1200
